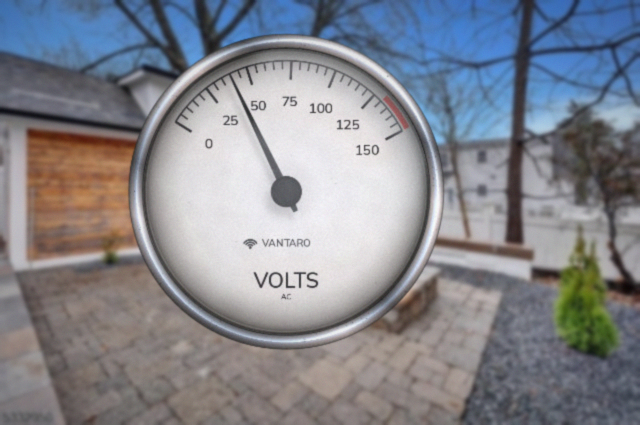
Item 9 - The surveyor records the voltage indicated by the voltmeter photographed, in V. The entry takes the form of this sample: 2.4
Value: 40
